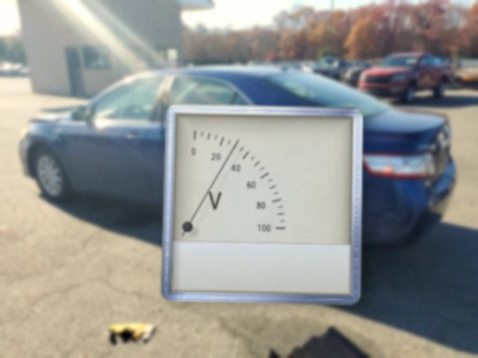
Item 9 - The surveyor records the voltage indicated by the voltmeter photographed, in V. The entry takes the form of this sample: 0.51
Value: 30
